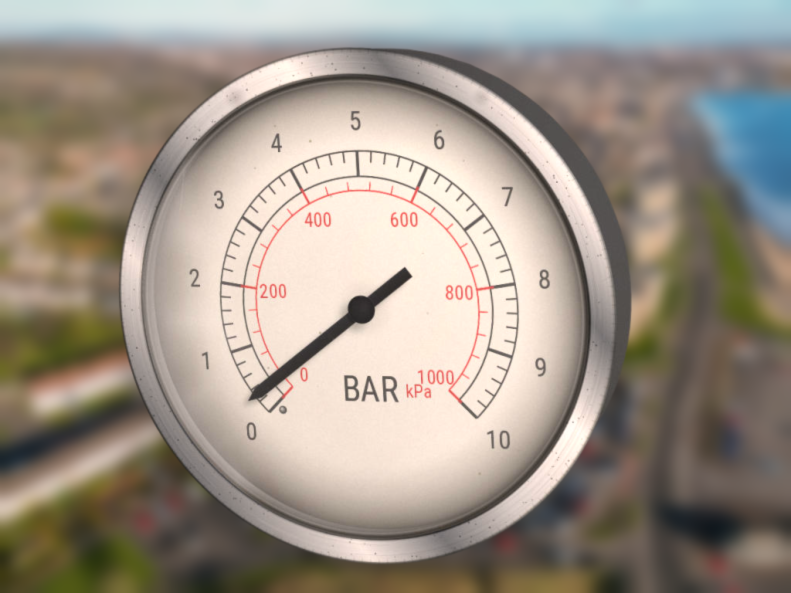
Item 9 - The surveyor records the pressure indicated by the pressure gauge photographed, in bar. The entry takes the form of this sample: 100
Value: 0.3
